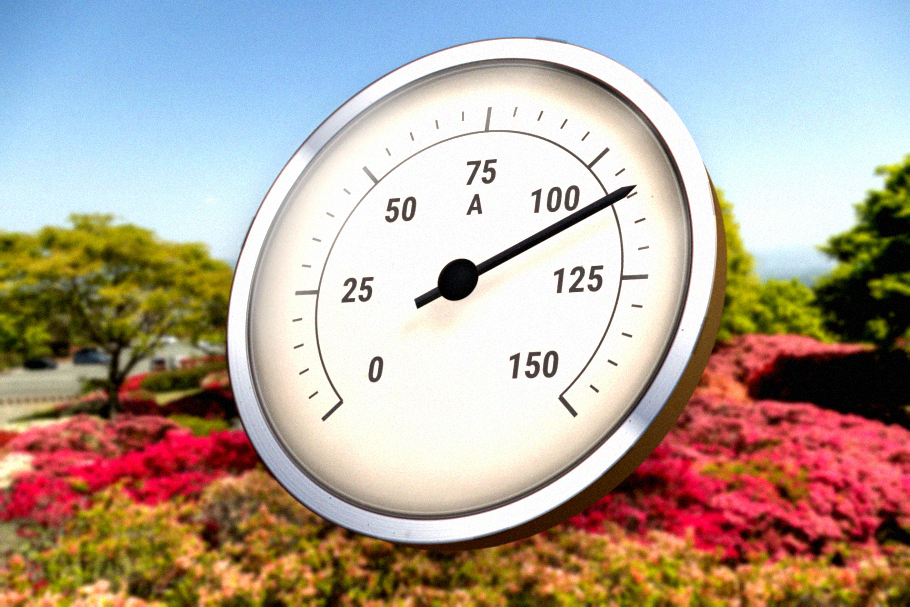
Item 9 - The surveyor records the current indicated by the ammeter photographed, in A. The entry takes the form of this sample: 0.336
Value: 110
